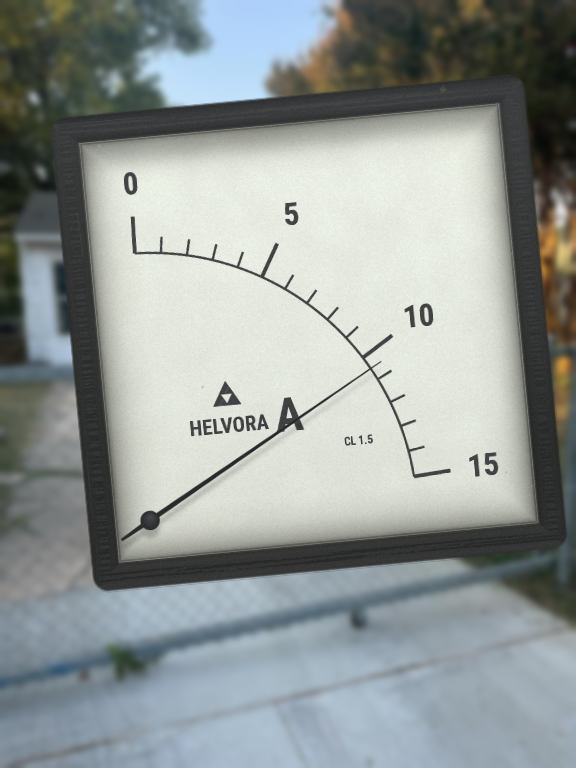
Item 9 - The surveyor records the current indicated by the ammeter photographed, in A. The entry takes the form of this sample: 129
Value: 10.5
